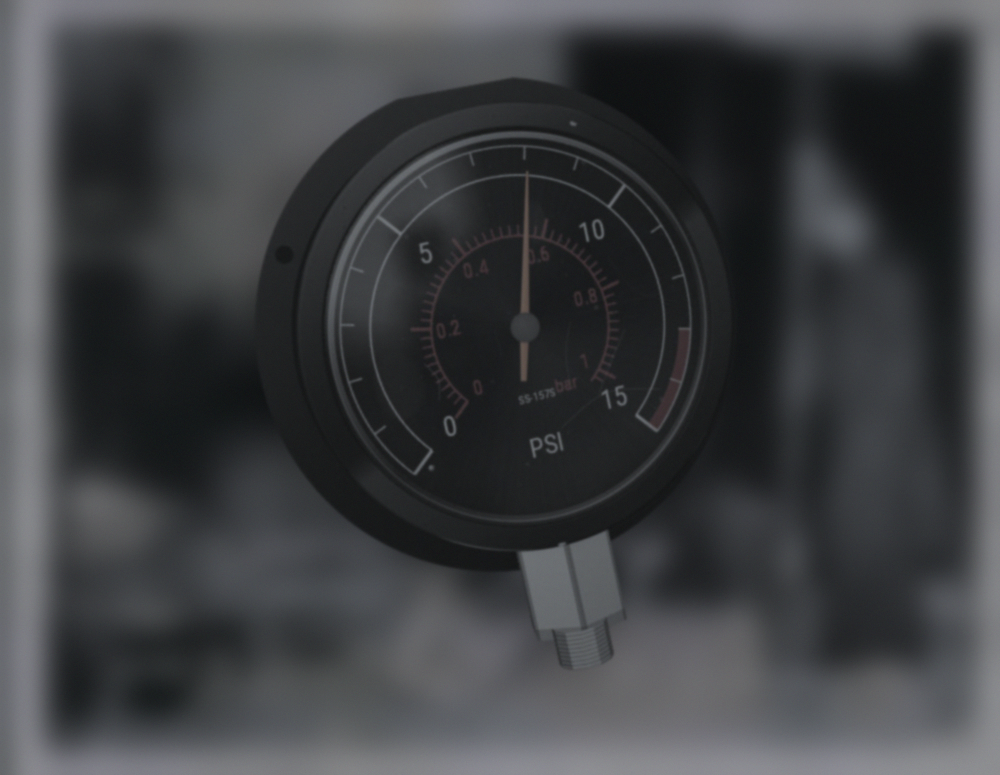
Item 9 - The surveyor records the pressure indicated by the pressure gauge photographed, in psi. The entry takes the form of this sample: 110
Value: 8
